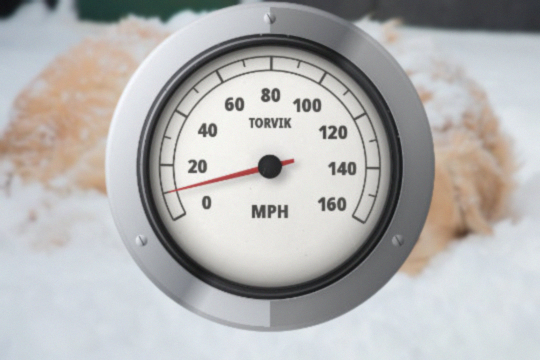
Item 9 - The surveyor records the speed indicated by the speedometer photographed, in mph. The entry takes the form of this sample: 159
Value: 10
